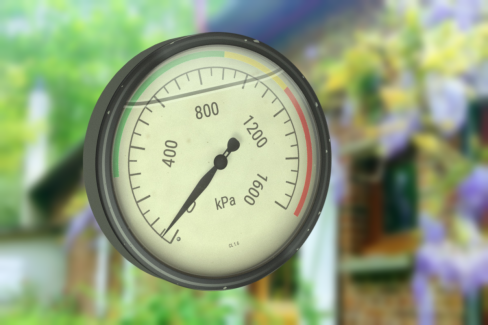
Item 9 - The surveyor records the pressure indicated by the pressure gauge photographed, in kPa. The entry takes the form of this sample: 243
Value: 50
